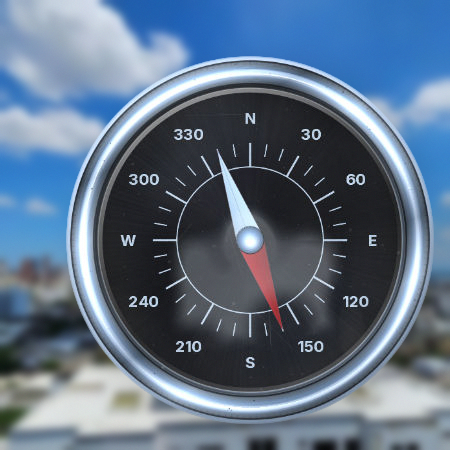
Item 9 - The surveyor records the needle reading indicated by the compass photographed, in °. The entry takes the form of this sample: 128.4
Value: 160
